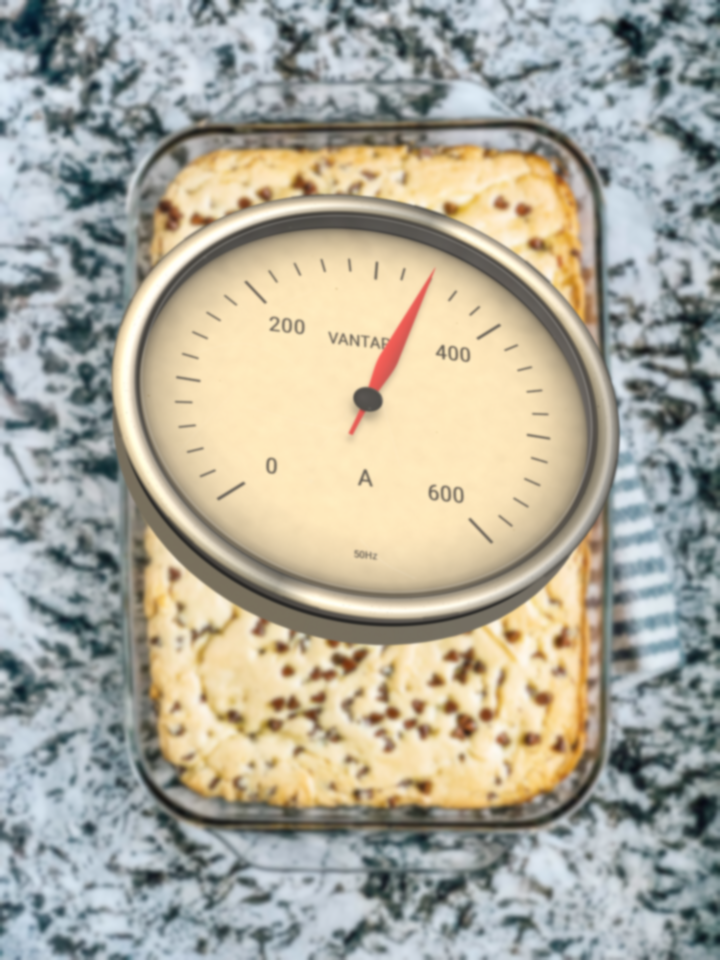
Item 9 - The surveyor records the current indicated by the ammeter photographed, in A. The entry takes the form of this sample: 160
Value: 340
